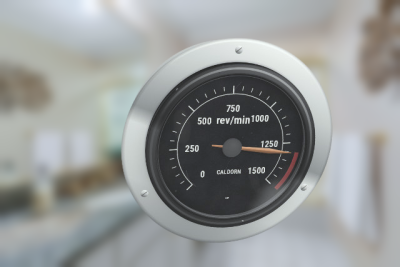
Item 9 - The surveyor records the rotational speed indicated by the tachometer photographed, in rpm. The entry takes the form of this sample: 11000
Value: 1300
